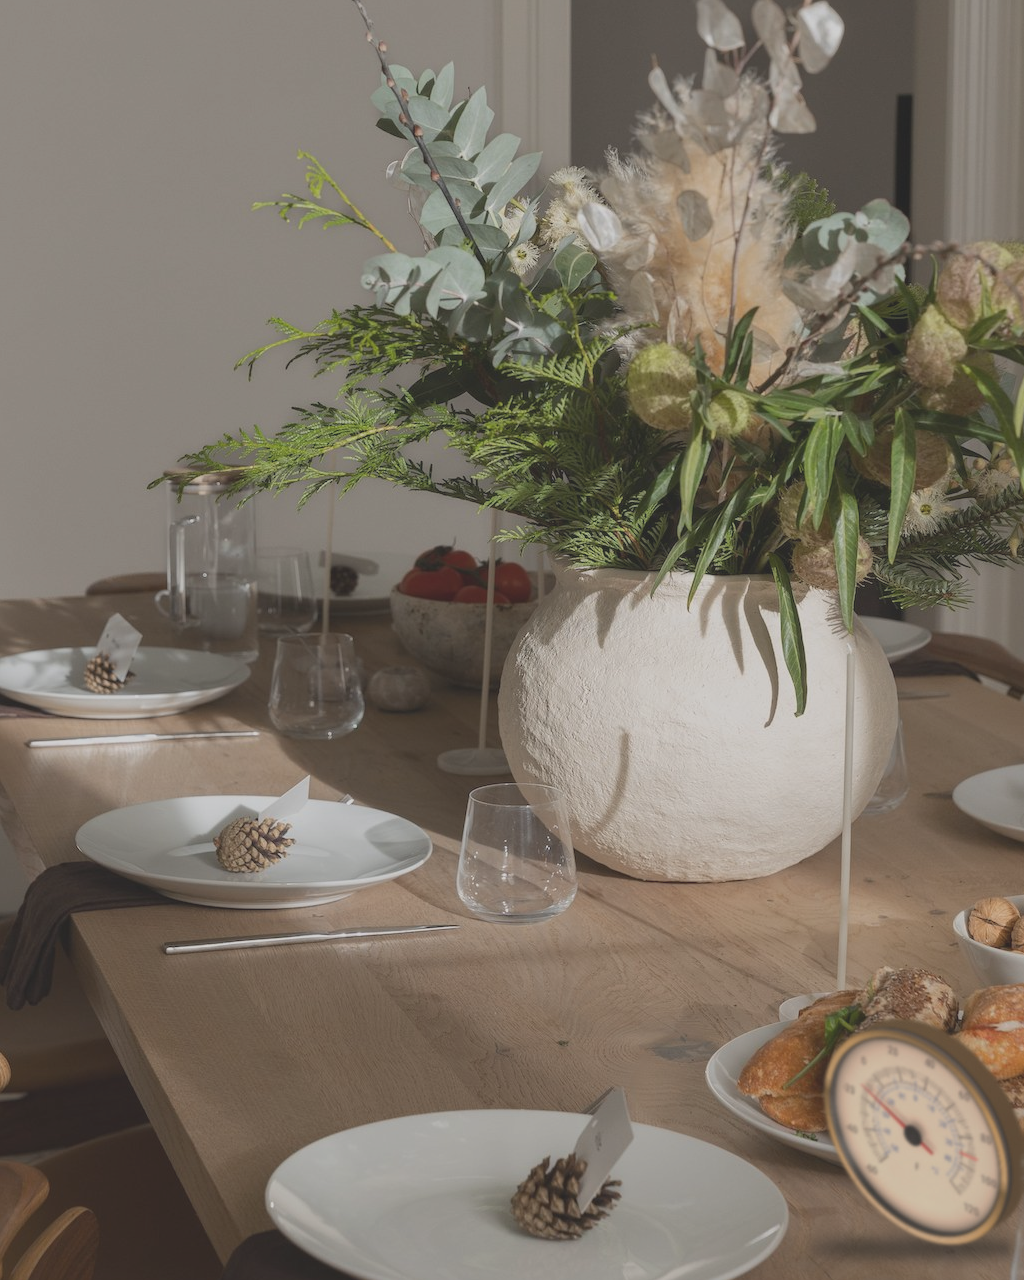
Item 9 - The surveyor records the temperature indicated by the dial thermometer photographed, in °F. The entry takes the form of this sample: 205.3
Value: -10
